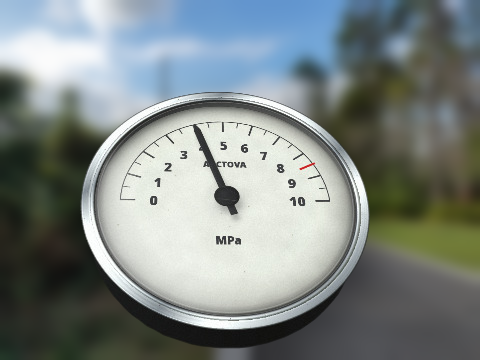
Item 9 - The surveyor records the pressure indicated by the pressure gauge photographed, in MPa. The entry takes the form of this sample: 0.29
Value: 4
